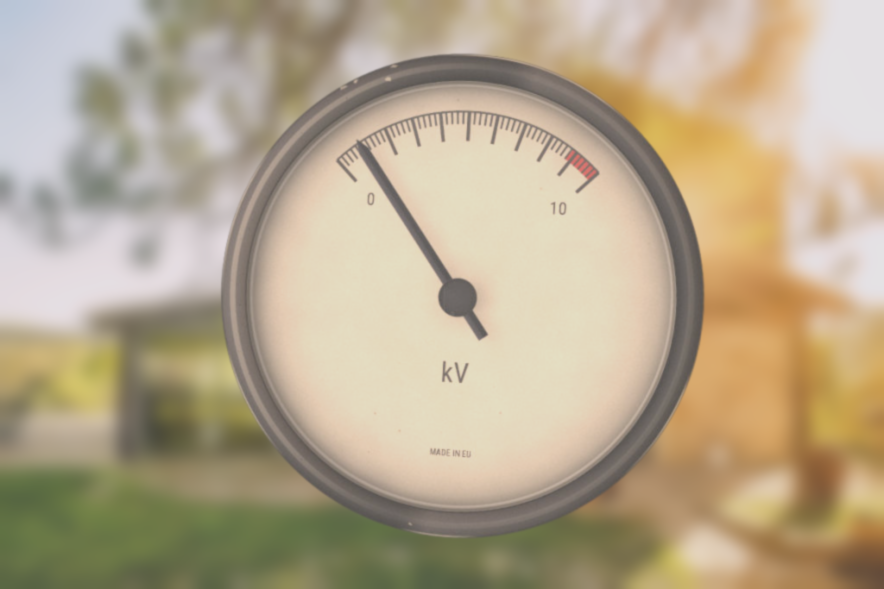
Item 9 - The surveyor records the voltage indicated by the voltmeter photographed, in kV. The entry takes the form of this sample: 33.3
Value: 1
